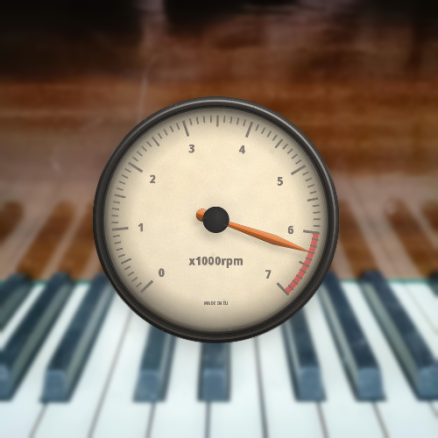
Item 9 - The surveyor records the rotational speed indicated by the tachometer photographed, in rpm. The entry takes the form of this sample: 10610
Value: 6300
